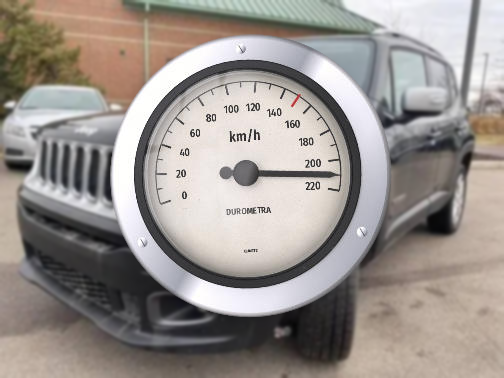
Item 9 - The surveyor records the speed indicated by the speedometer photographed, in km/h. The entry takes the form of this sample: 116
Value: 210
